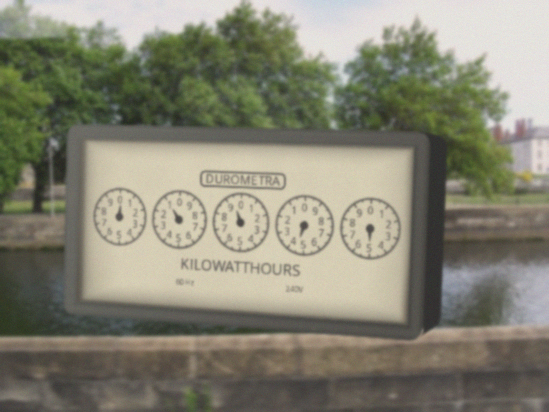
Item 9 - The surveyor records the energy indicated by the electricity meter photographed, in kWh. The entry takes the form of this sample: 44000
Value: 945
